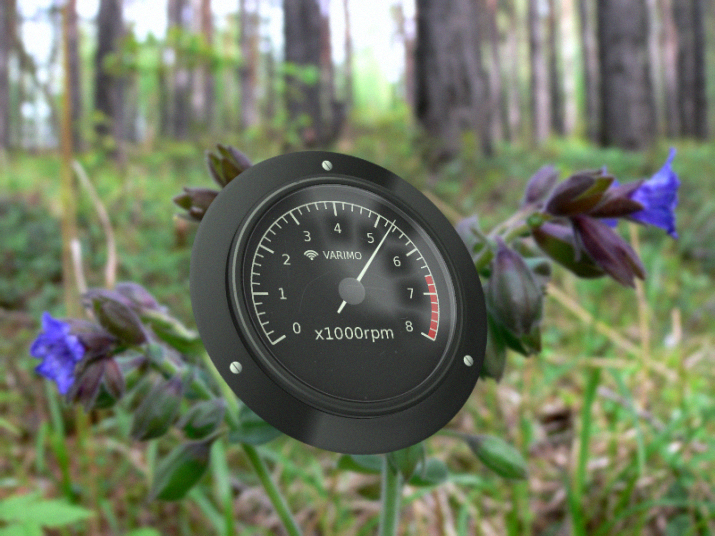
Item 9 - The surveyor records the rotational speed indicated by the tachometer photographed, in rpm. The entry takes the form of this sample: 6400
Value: 5300
